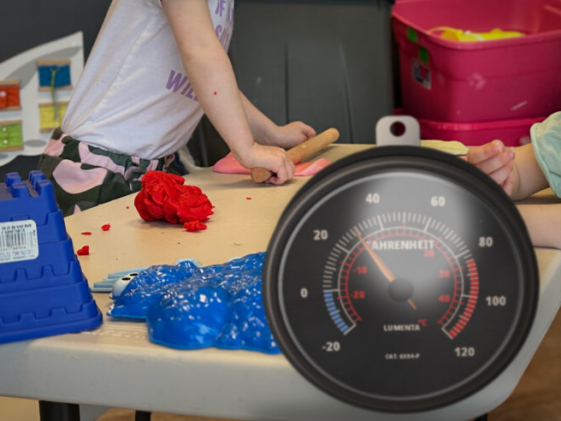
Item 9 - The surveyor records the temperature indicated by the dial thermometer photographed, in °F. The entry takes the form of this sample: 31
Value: 30
